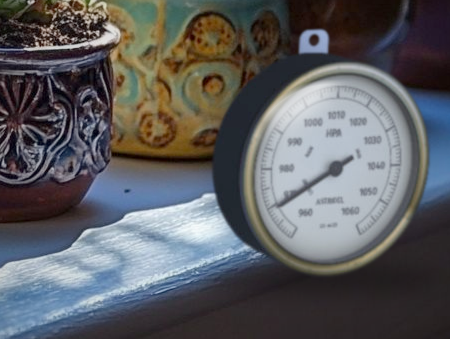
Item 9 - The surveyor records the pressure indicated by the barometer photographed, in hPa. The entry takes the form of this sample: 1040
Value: 970
